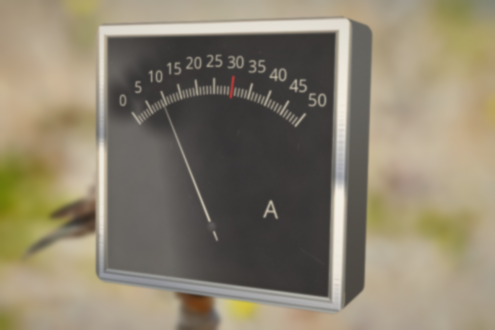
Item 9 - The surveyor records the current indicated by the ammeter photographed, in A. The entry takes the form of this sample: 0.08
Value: 10
